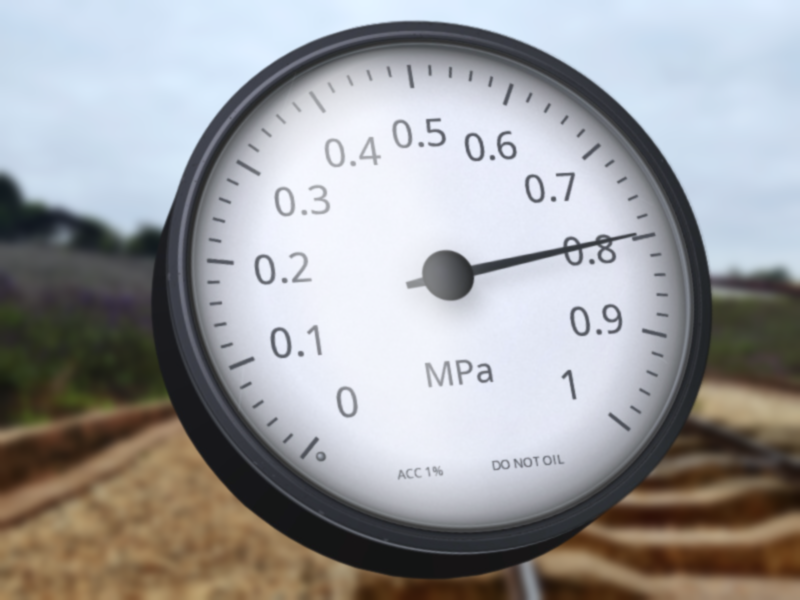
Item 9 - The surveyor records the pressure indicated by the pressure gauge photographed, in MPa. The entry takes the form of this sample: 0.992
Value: 0.8
